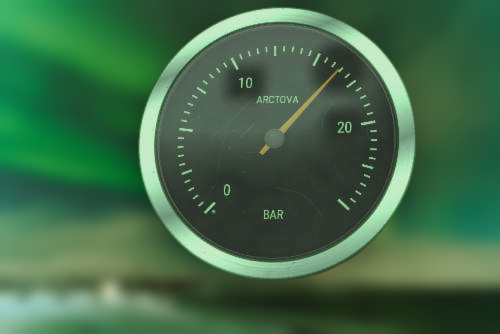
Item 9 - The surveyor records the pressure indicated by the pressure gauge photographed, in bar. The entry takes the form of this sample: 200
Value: 16.5
